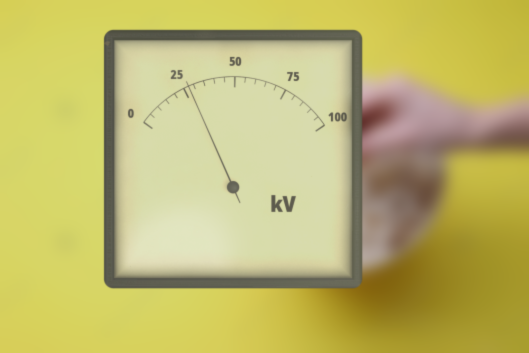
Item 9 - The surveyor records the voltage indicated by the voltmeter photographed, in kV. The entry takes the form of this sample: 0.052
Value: 27.5
